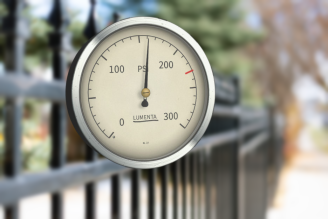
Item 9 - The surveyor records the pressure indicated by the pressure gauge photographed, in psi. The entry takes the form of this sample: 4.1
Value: 160
